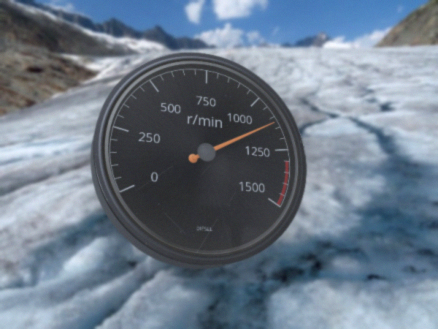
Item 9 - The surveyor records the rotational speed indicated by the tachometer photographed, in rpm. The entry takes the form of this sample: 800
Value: 1125
